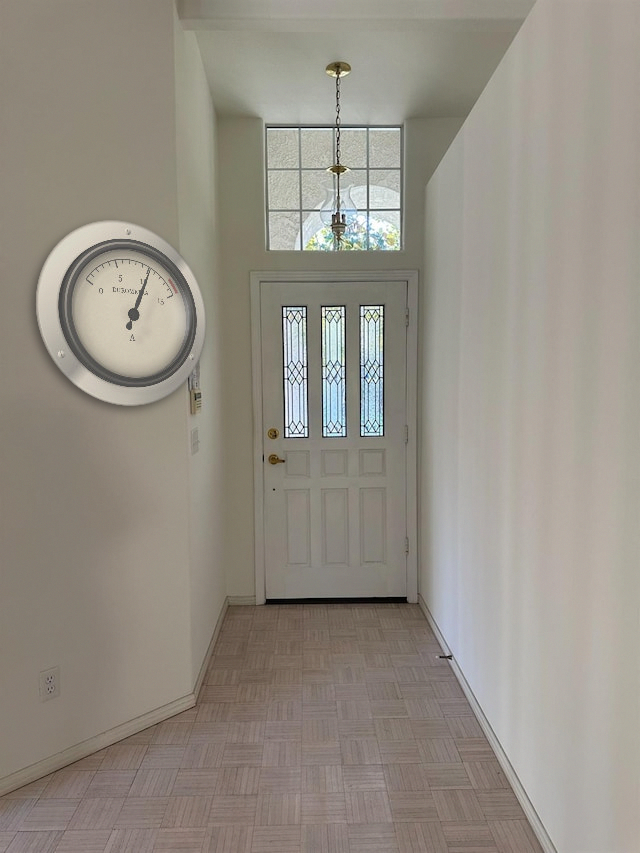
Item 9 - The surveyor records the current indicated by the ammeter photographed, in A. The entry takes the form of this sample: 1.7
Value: 10
